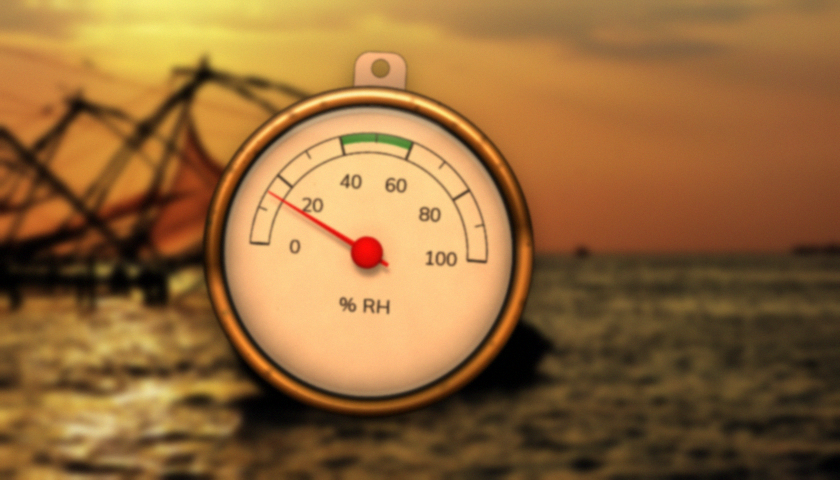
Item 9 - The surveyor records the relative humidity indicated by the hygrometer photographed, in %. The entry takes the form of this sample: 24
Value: 15
